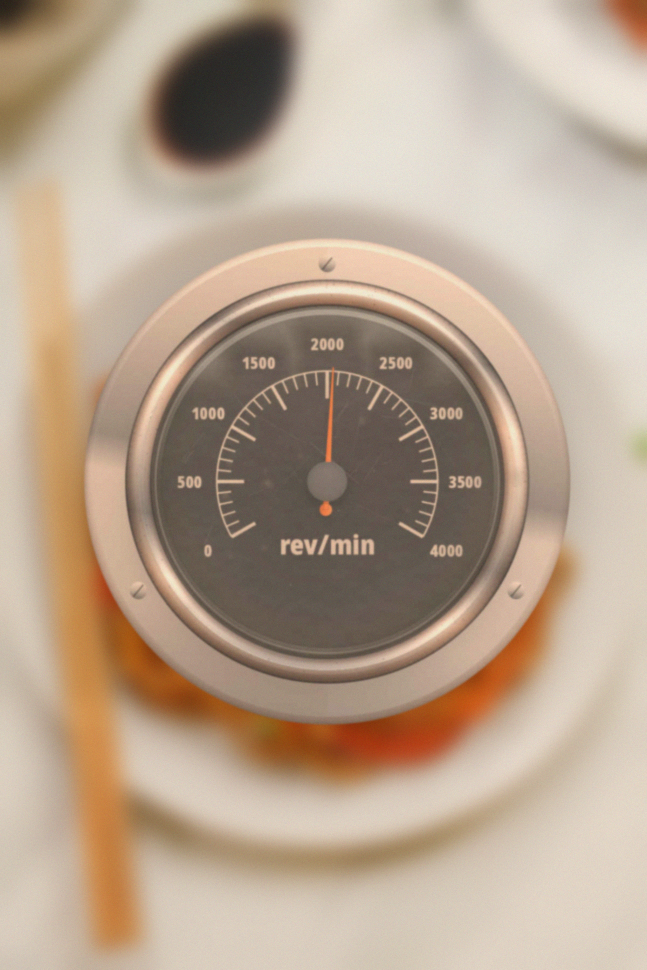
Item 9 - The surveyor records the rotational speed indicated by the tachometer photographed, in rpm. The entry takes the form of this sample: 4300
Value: 2050
